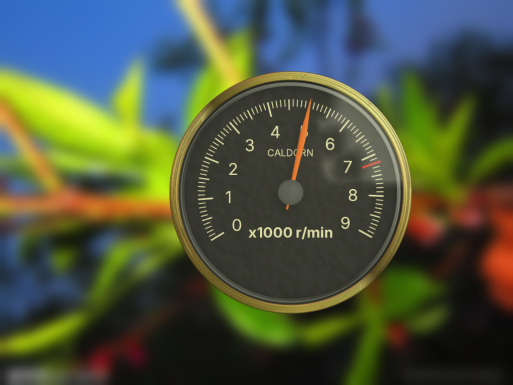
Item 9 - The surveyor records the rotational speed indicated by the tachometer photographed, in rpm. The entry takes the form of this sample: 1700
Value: 5000
